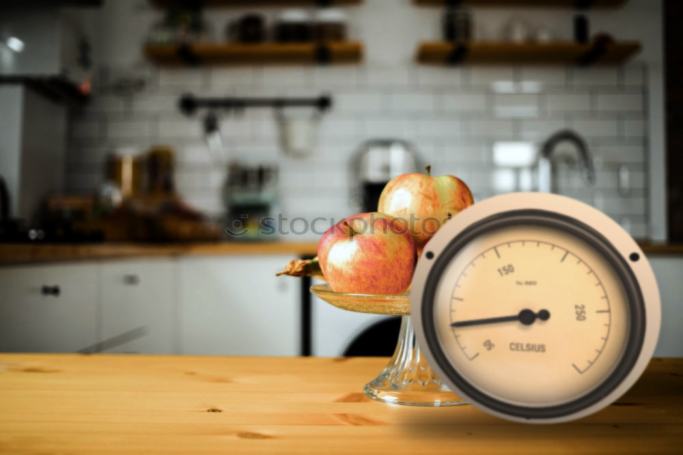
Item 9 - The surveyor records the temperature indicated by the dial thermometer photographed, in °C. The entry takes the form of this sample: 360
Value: 80
